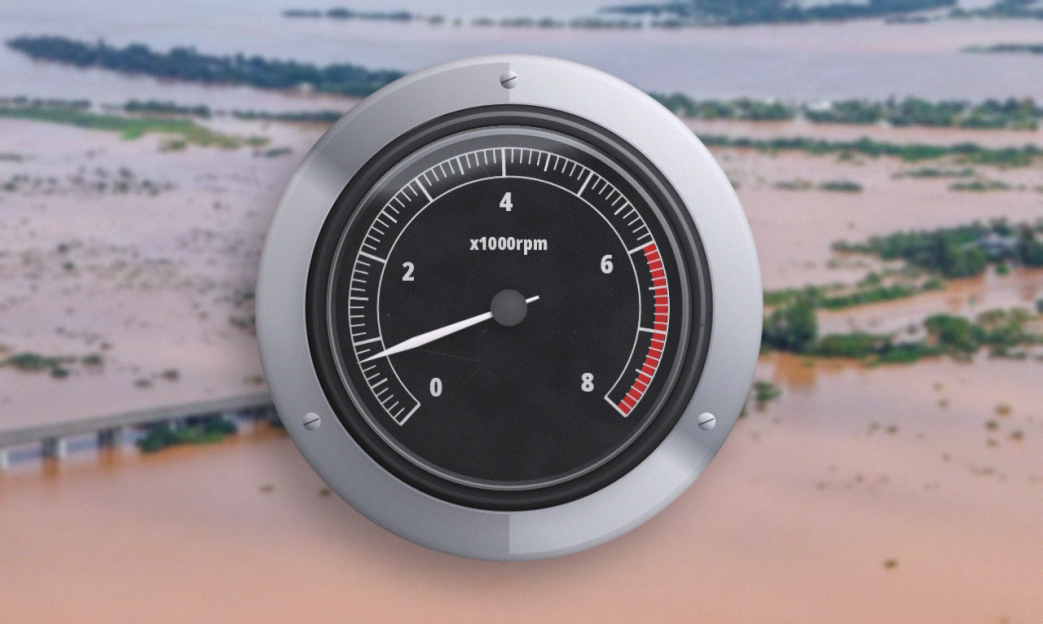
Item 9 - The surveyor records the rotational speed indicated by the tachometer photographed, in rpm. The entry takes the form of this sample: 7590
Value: 800
